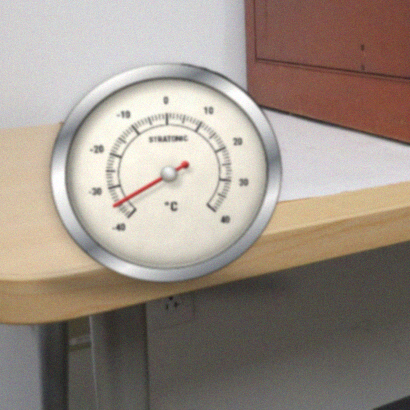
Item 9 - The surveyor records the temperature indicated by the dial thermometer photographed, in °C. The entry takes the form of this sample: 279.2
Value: -35
